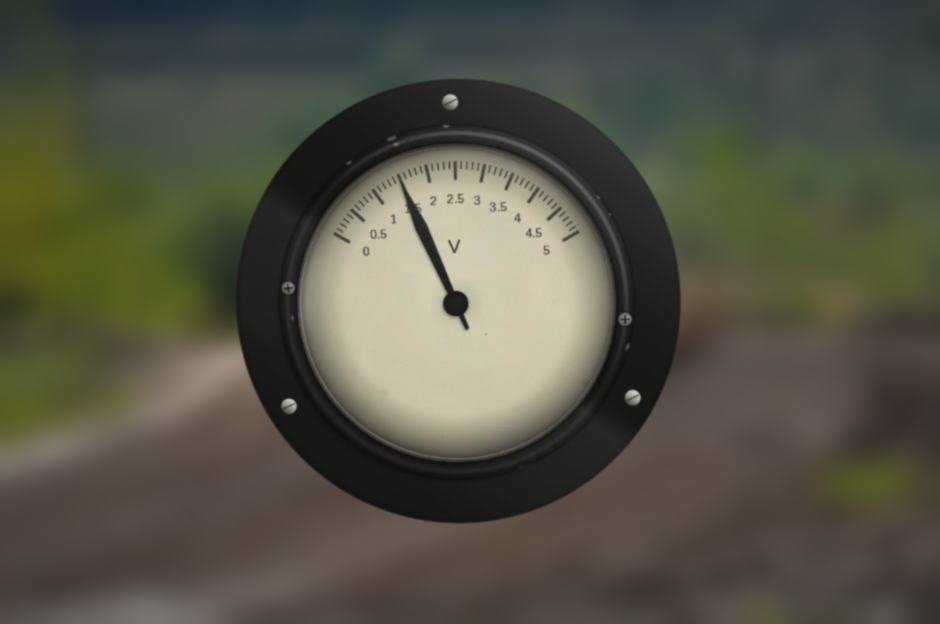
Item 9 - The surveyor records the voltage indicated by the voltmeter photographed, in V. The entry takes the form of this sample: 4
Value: 1.5
